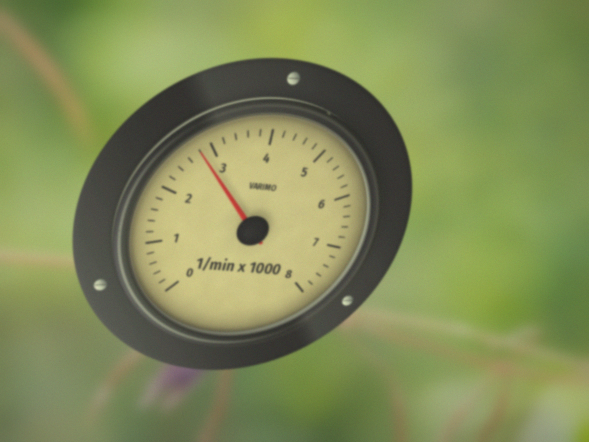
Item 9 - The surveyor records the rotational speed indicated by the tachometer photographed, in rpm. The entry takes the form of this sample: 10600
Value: 2800
